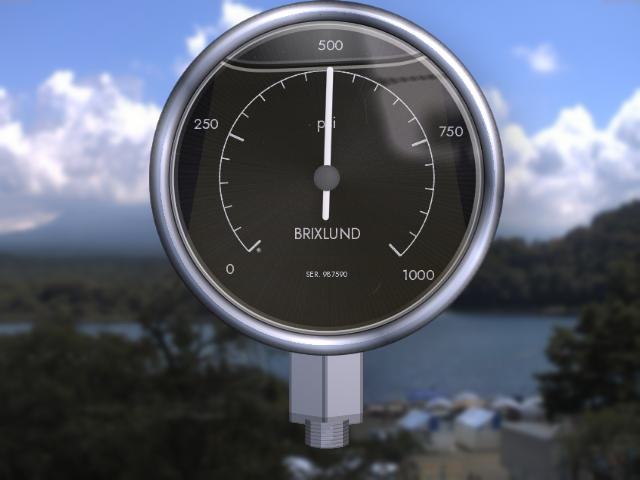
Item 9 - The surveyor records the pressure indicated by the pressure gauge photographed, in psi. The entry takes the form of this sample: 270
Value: 500
